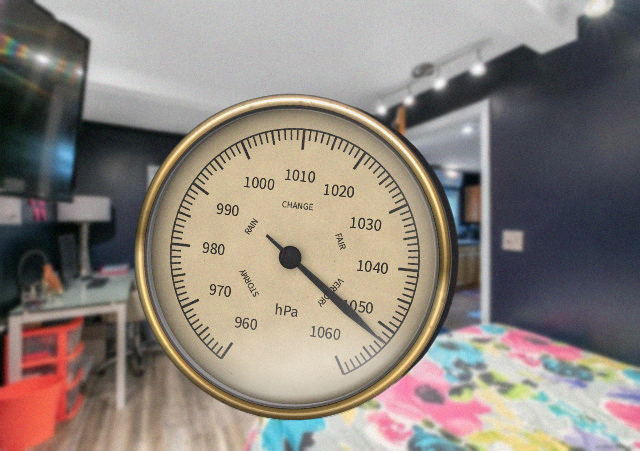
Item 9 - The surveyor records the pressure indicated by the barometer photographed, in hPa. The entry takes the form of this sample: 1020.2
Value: 1052
